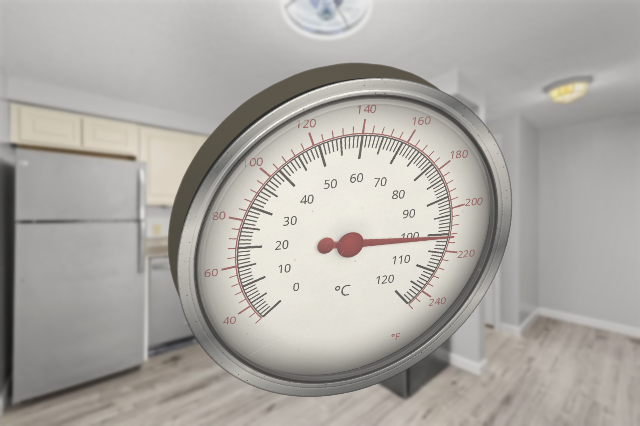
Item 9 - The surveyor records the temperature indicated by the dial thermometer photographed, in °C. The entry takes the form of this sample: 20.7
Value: 100
